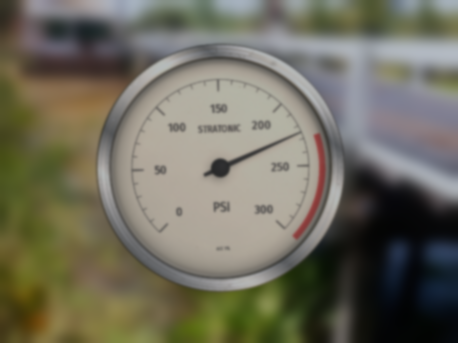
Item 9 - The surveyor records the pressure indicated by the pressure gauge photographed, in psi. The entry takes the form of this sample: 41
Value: 225
